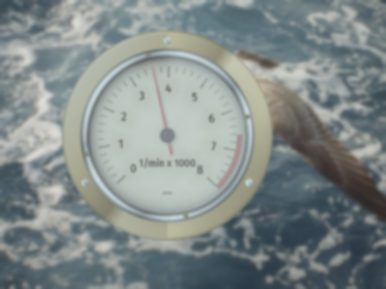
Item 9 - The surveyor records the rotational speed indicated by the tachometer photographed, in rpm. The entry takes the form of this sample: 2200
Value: 3600
